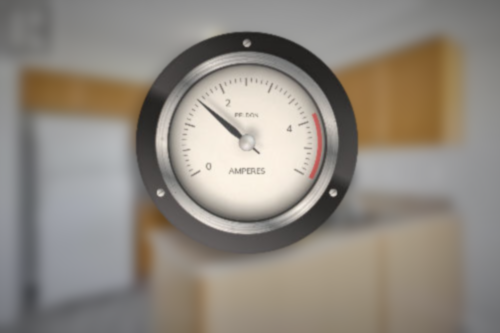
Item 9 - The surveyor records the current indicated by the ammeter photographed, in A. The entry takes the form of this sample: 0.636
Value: 1.5
